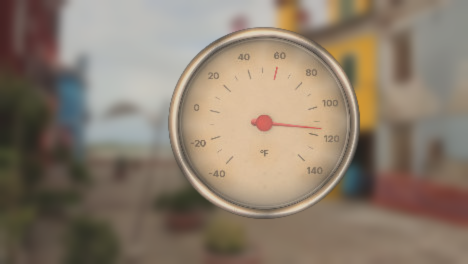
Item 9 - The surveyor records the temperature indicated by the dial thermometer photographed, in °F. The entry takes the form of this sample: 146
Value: 115
